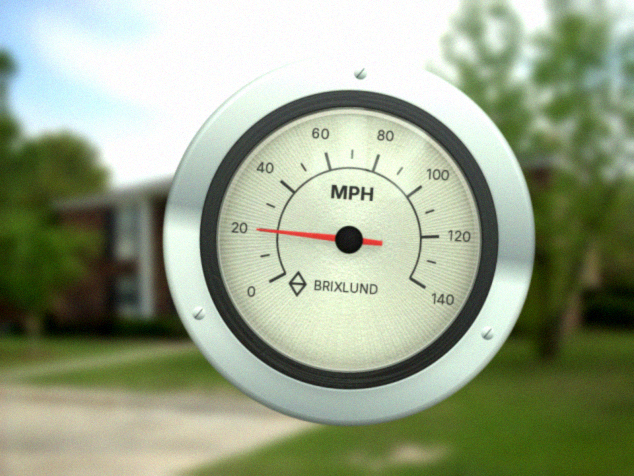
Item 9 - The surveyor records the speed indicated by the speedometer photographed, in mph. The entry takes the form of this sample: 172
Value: 20
